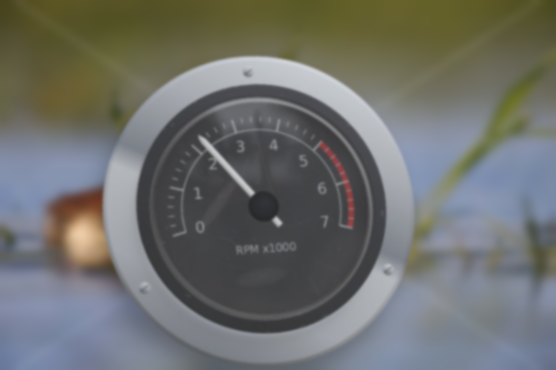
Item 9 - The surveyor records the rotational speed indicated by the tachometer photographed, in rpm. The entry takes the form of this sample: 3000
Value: 2200
